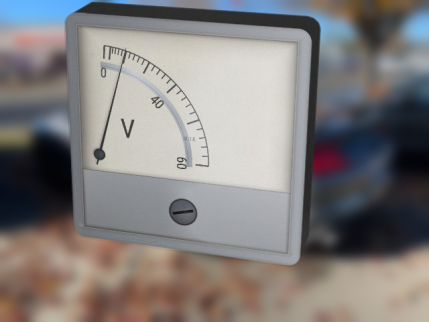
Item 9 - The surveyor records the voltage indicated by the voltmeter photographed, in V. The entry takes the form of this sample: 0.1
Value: 20
